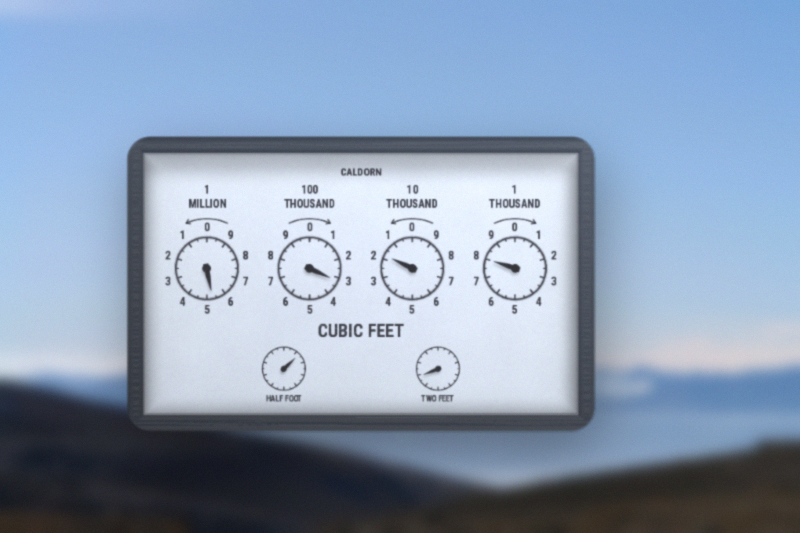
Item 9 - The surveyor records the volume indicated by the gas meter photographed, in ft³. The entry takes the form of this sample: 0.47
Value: 531800
